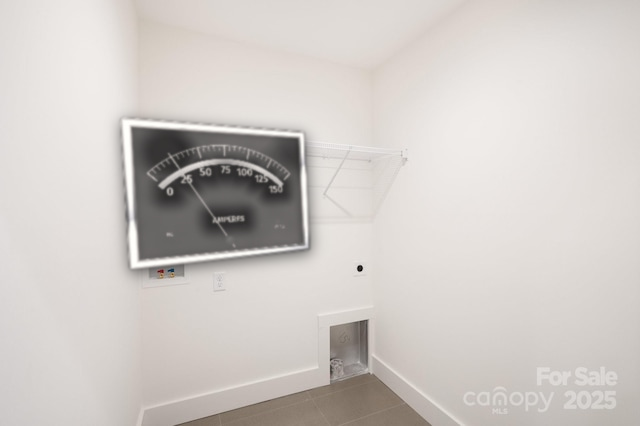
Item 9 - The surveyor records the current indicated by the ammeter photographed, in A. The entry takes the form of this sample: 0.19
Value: 25
